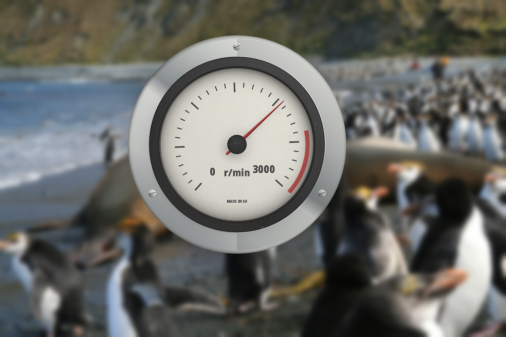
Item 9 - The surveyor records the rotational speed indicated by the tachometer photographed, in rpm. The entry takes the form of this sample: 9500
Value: 2050
